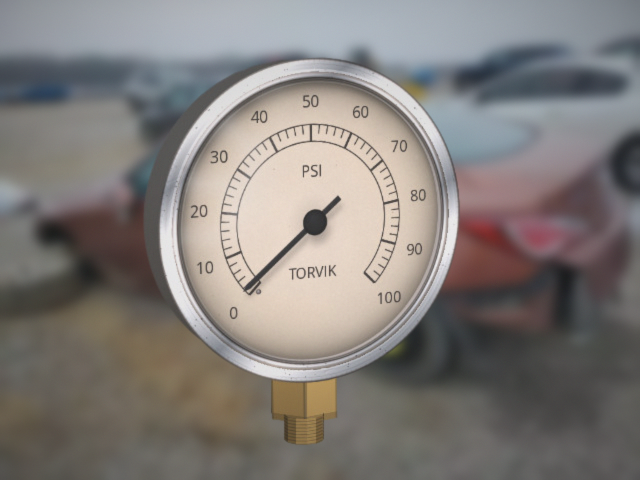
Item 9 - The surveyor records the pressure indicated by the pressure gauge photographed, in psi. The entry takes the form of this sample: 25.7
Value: 2
